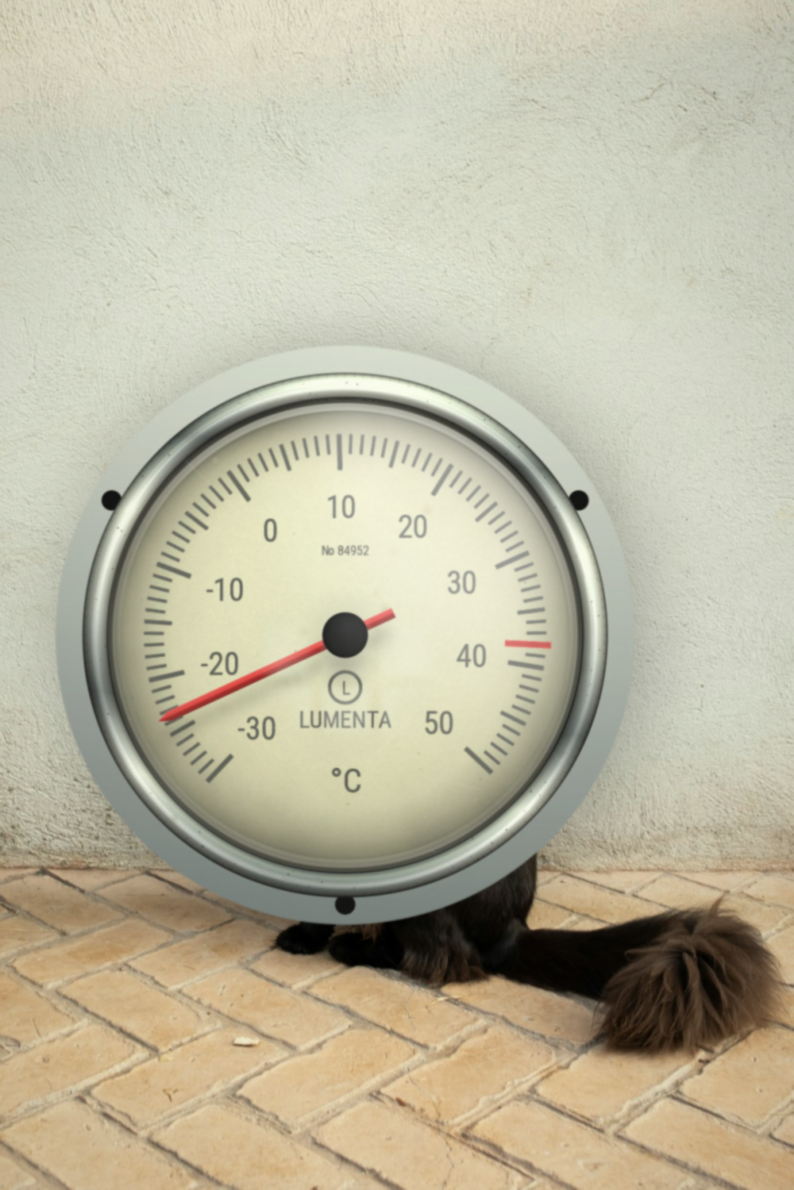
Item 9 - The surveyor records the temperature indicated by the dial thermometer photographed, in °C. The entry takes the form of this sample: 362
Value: -23.5
